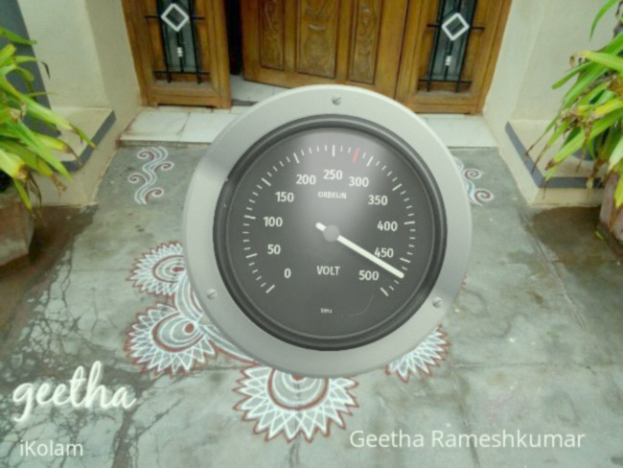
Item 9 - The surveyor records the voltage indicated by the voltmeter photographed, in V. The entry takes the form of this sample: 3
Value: 470
